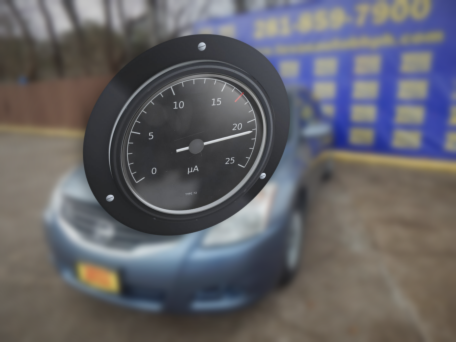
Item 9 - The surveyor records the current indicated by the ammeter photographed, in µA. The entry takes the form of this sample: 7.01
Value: 21
